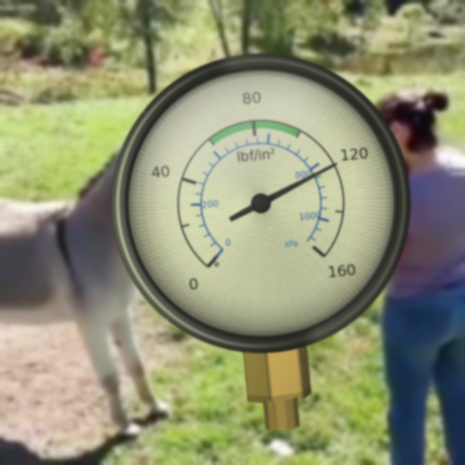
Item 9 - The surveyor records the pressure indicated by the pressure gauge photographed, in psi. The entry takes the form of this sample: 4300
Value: 120
